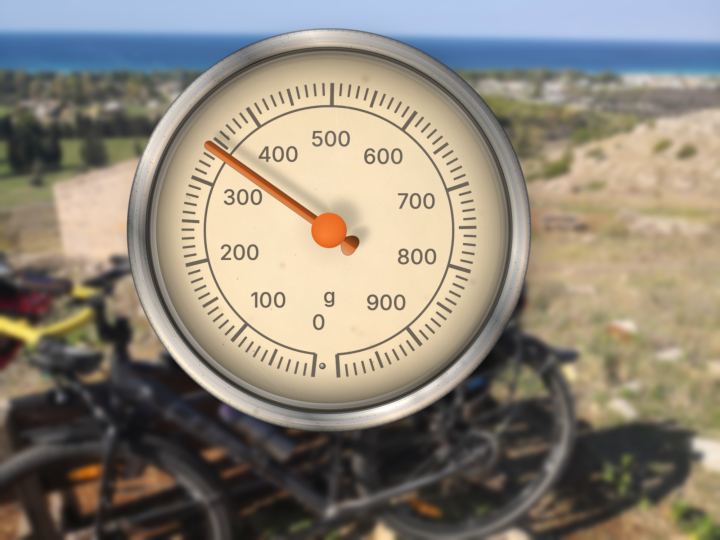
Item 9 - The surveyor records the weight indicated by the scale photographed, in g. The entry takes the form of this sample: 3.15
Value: 340
